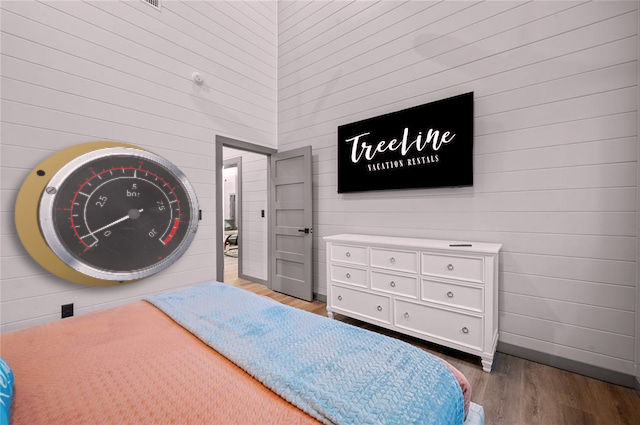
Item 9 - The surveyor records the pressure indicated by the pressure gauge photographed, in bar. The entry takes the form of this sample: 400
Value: 0.5
